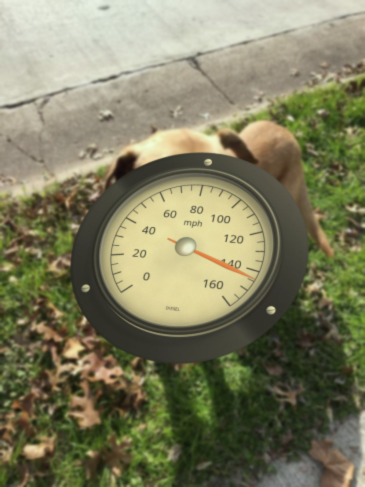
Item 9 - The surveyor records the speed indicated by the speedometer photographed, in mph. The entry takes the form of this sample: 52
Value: 145
